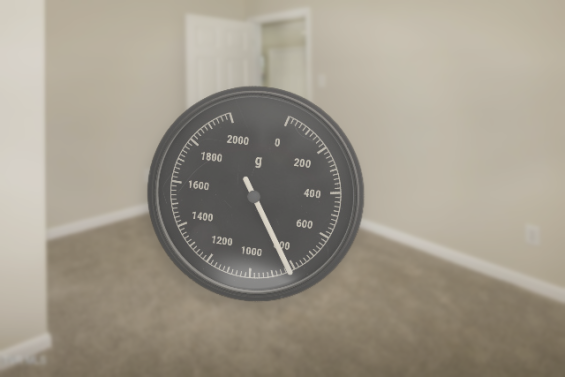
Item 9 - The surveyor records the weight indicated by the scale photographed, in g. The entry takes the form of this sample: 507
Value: 820
